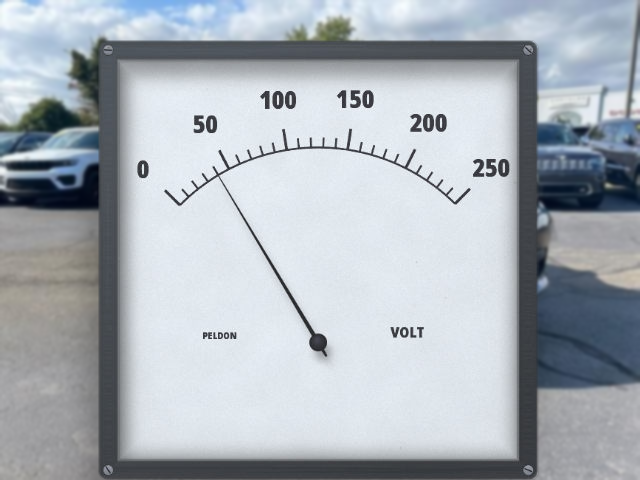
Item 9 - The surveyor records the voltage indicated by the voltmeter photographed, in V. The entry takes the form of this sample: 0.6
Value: 40
